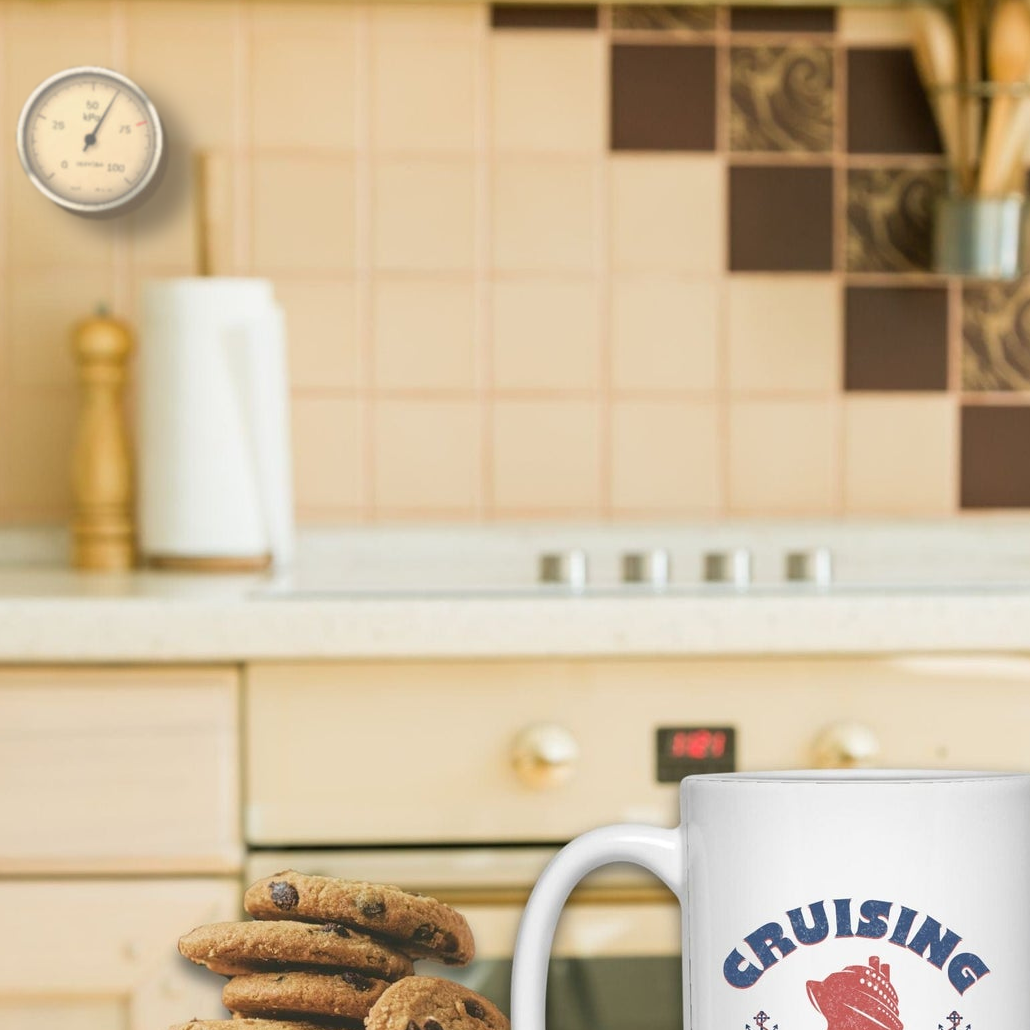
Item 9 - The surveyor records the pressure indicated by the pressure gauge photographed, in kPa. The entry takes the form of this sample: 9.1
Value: 60
